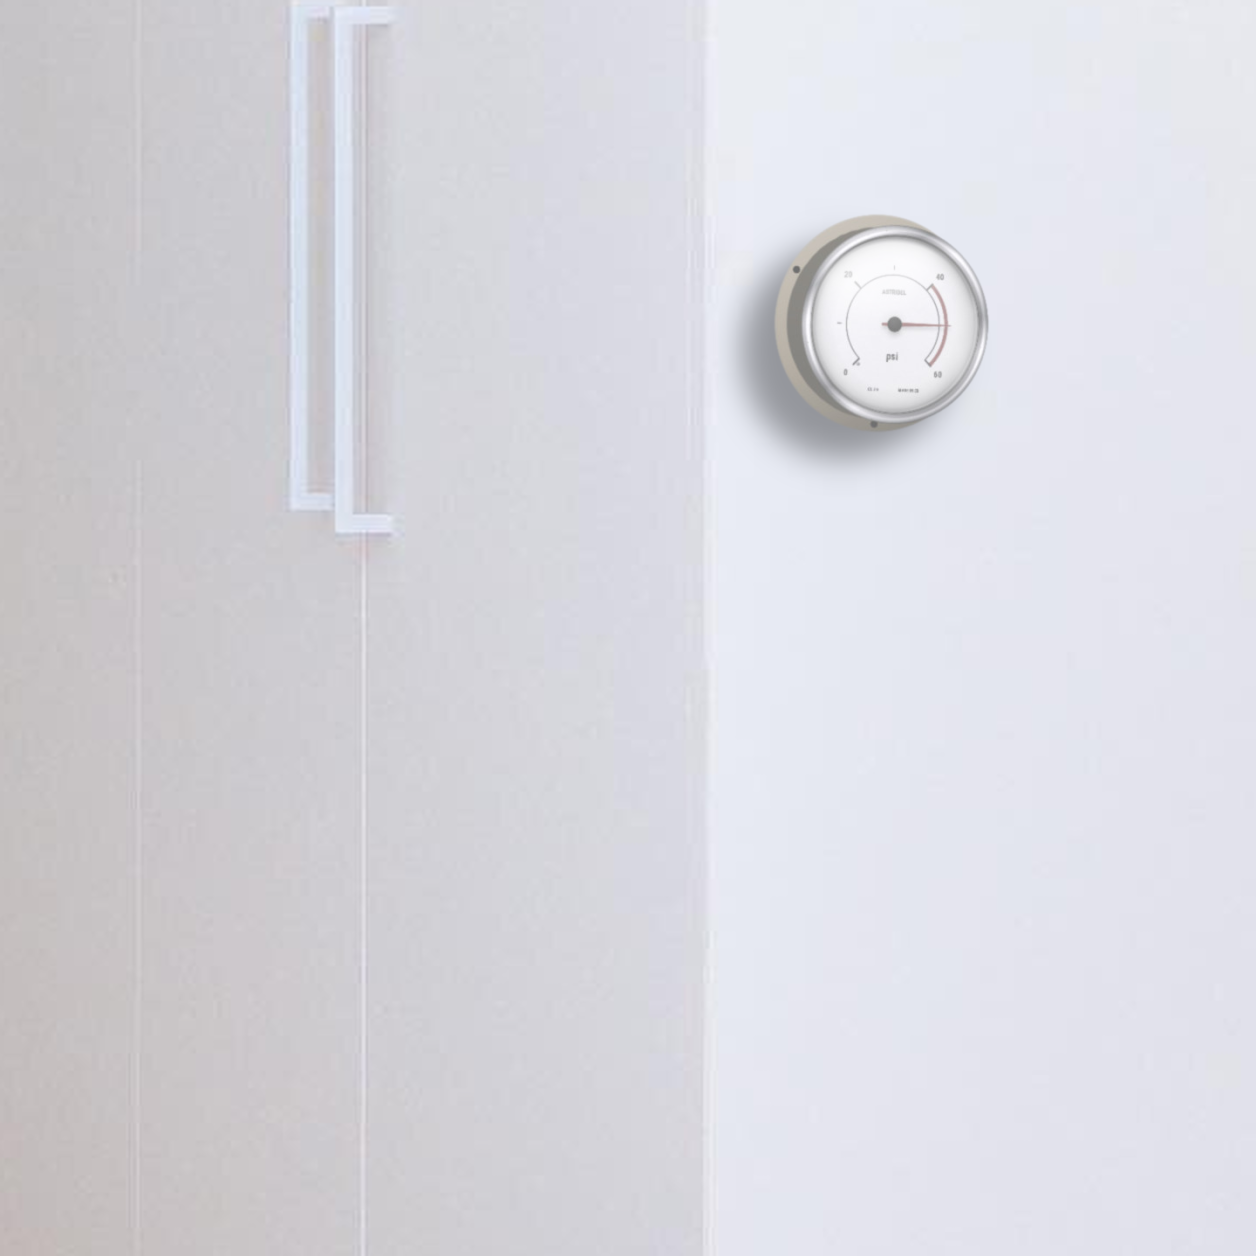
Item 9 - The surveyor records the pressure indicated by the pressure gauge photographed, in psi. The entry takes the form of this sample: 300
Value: 50
